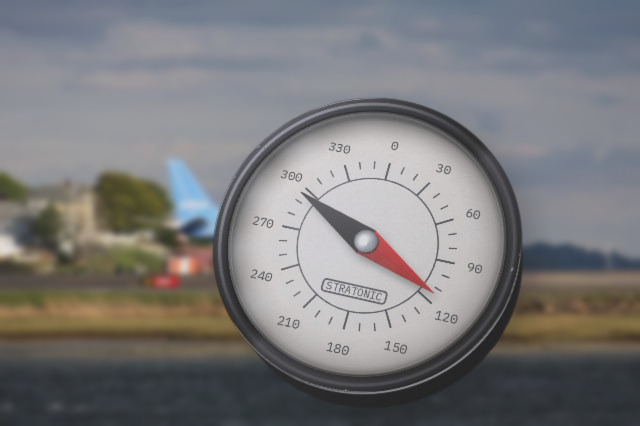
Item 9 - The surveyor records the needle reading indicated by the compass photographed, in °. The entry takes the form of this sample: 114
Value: 115
